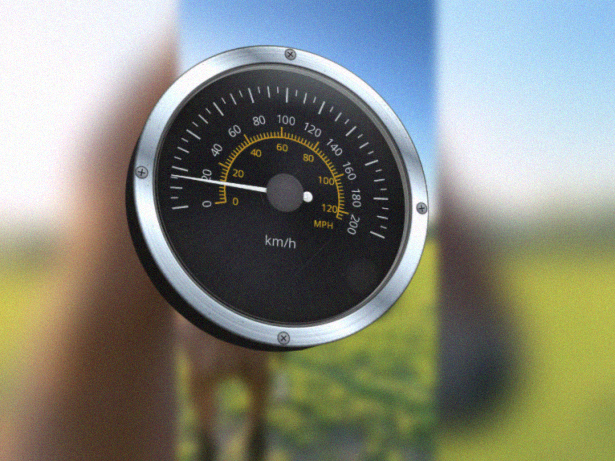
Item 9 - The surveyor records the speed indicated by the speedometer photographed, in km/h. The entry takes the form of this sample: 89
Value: 15
